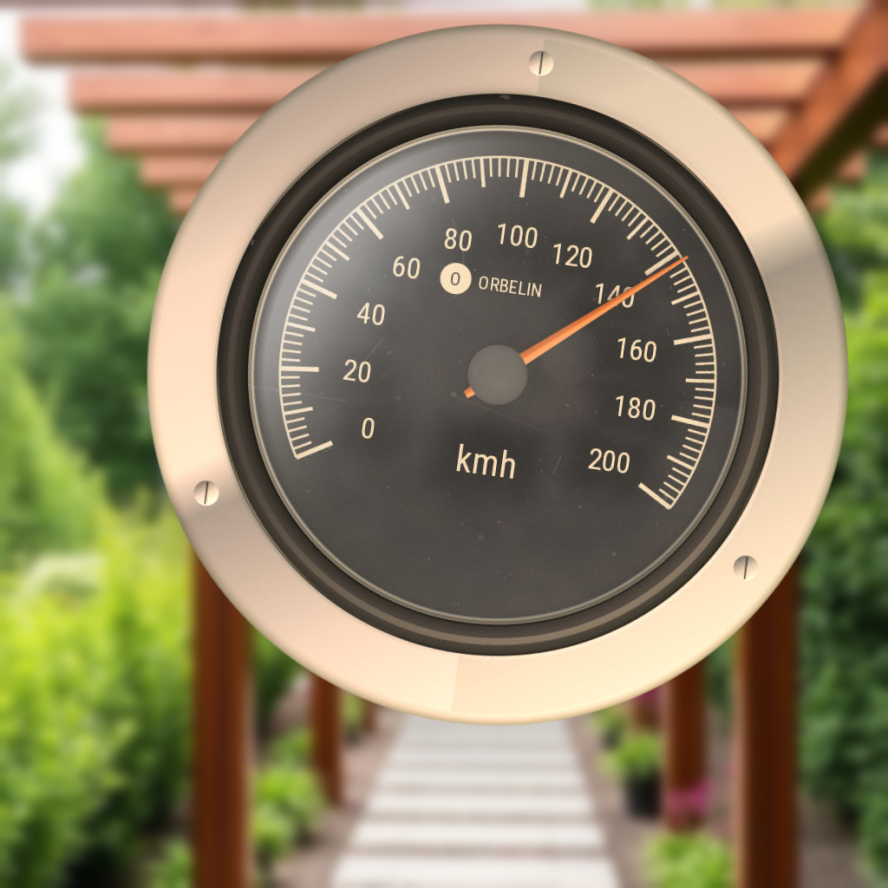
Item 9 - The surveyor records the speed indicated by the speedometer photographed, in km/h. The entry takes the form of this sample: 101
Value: 142
